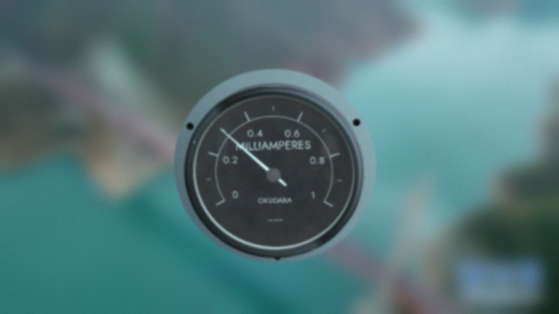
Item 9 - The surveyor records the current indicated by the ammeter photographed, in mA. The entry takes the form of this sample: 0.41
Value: 0.3
